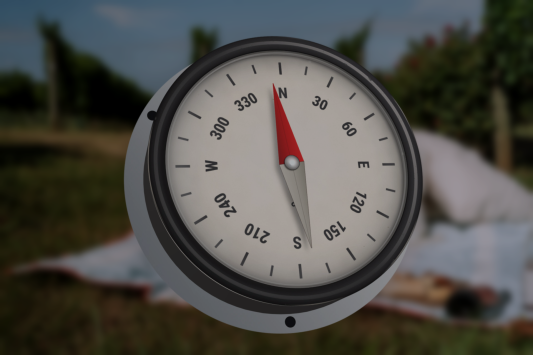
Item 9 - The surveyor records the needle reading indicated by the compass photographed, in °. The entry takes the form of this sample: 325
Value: 352.5
